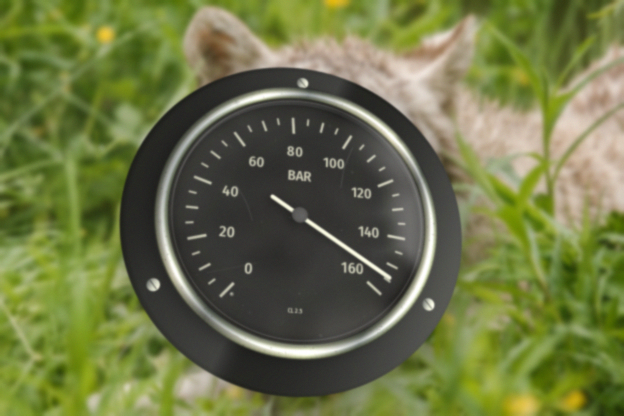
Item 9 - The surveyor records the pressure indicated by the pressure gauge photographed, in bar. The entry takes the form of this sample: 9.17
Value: 155
